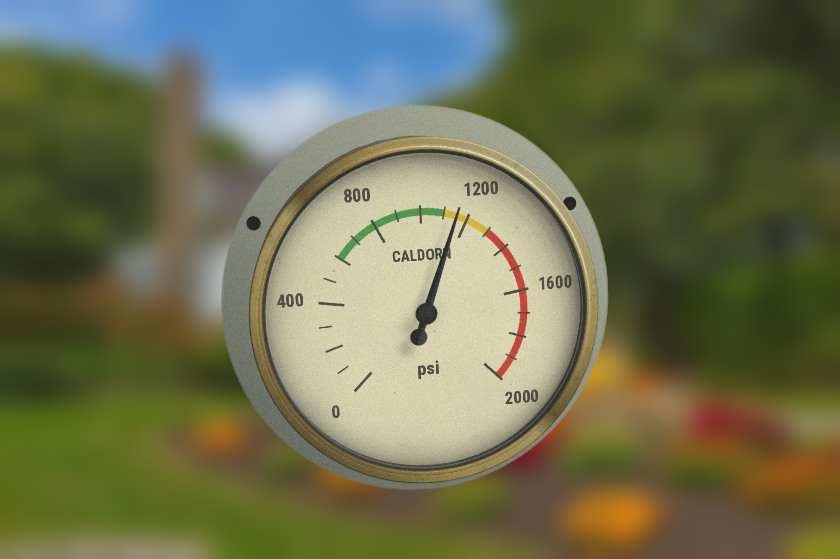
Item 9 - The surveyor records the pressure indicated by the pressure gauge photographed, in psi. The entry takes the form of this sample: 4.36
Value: 1150
